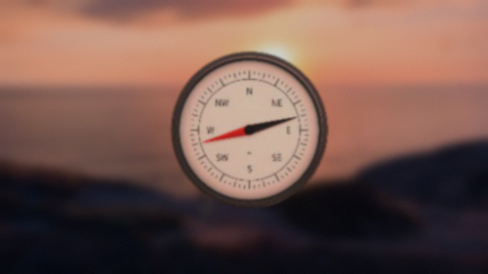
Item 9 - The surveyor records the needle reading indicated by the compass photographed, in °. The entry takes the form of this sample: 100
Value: 255
